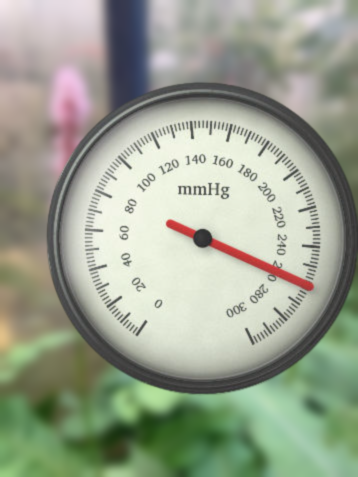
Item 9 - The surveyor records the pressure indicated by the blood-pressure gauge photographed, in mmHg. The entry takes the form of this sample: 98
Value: 260
